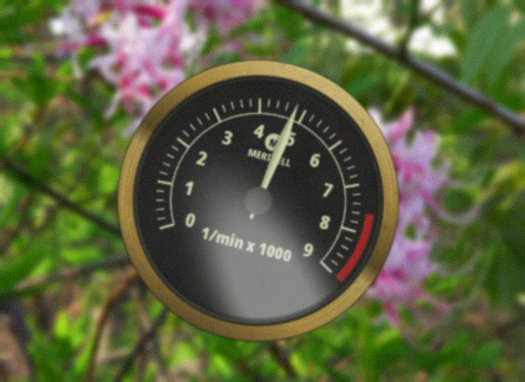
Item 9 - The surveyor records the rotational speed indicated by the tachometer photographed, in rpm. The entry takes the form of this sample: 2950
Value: 4800
